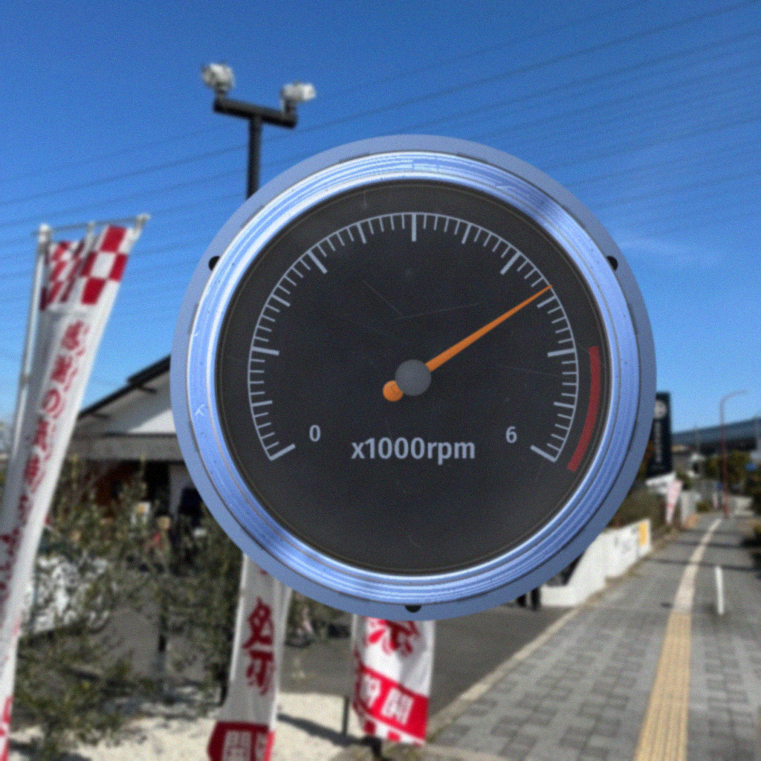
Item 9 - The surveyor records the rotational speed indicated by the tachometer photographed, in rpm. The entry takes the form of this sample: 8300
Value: 4400
